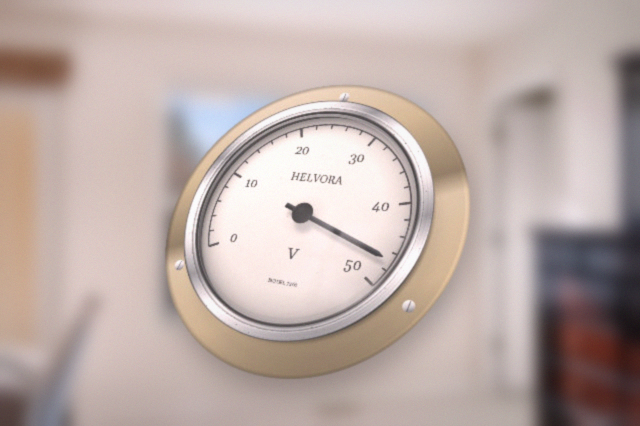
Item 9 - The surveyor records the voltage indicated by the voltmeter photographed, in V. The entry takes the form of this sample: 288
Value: 47
